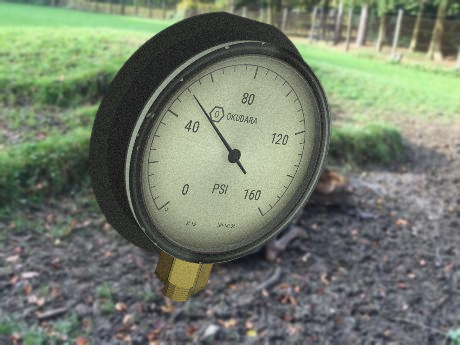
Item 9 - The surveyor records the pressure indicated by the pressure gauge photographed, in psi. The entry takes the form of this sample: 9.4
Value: 50
